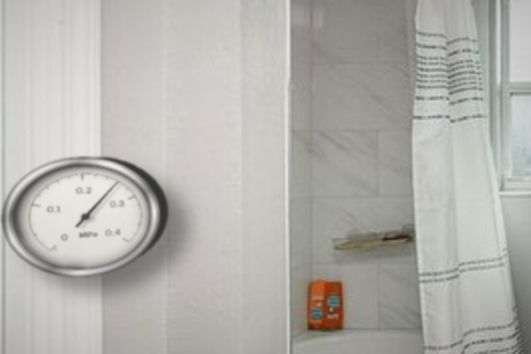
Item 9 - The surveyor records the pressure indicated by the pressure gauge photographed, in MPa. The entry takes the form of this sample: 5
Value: 0.26
